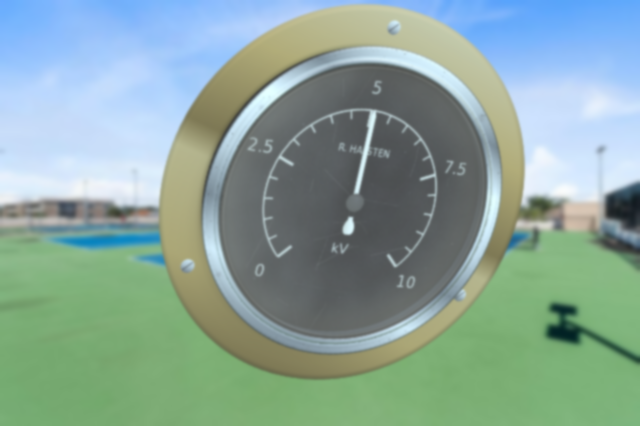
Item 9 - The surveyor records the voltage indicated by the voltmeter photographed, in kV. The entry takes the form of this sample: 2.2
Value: 5
